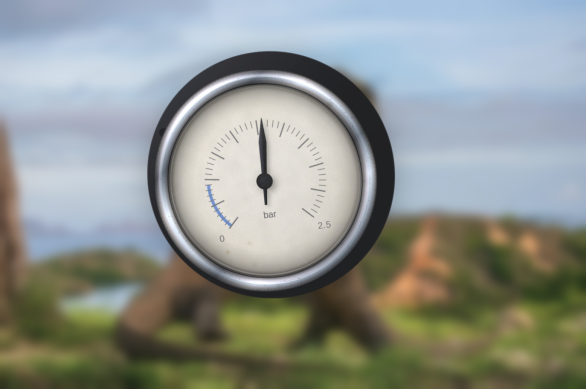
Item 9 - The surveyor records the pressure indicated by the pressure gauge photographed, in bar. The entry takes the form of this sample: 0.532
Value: 1.3
